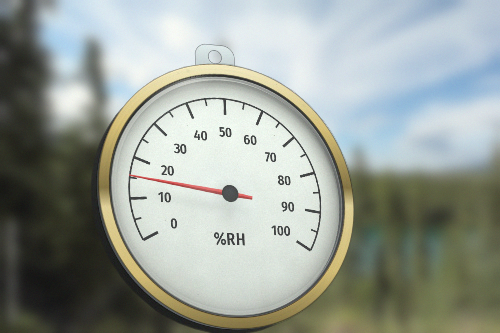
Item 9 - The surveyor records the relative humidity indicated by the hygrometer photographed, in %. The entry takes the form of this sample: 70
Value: 15
